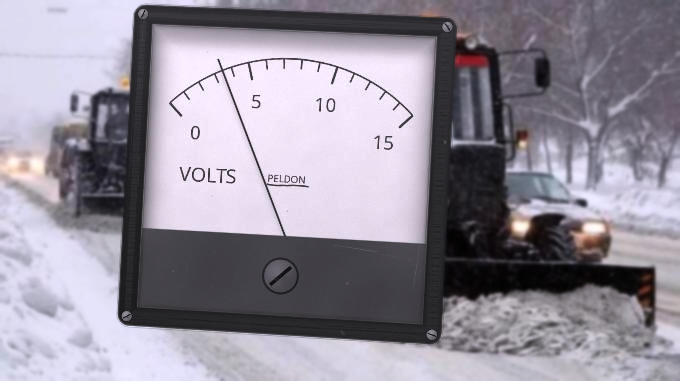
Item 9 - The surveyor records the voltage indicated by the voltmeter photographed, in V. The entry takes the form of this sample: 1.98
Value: 3.5
